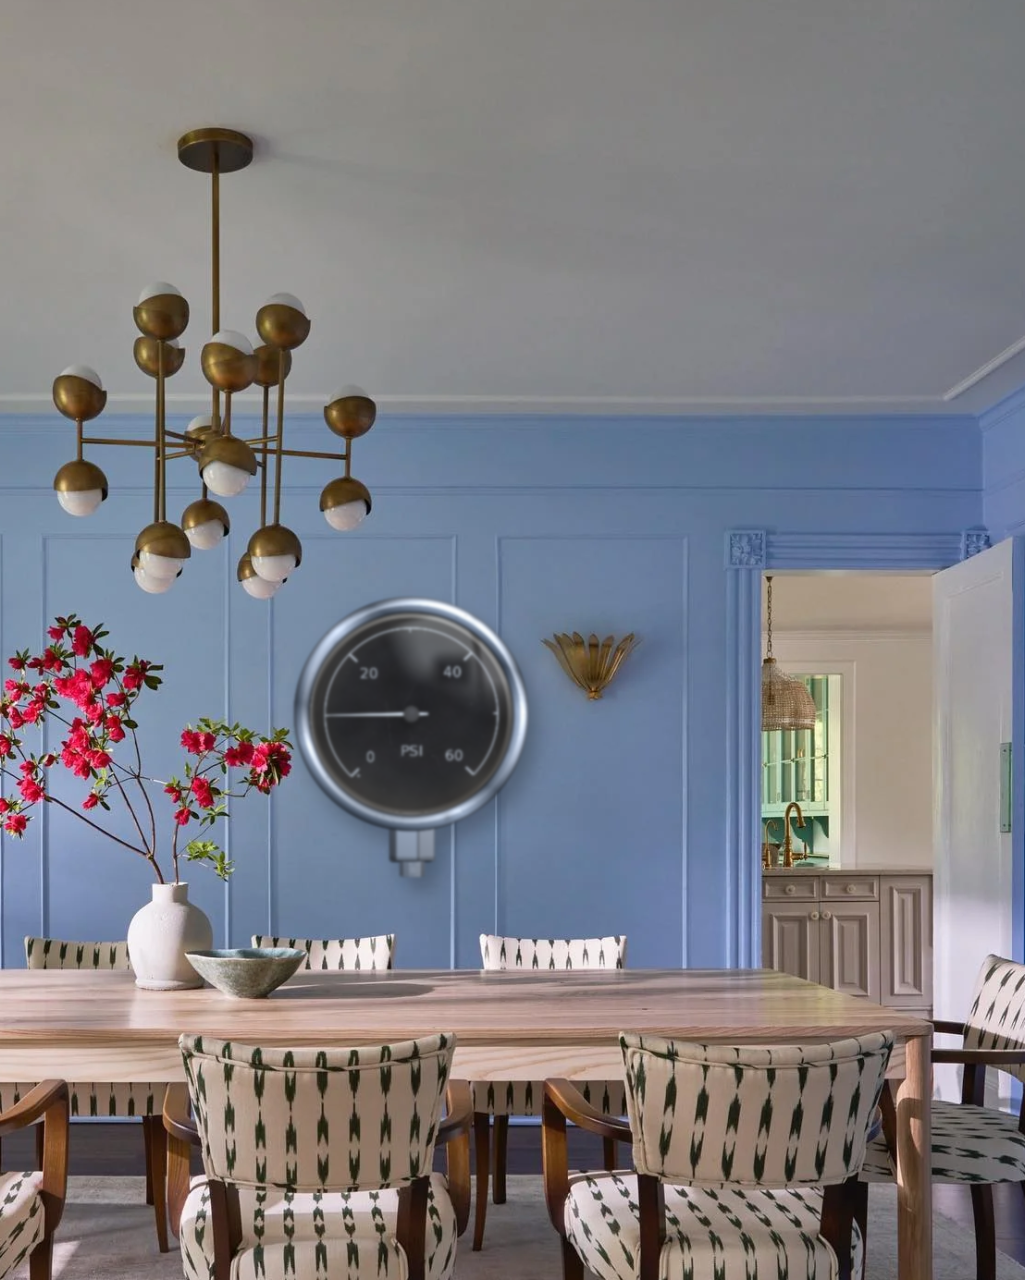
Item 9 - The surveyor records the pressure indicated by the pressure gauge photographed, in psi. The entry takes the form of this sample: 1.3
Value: 10
